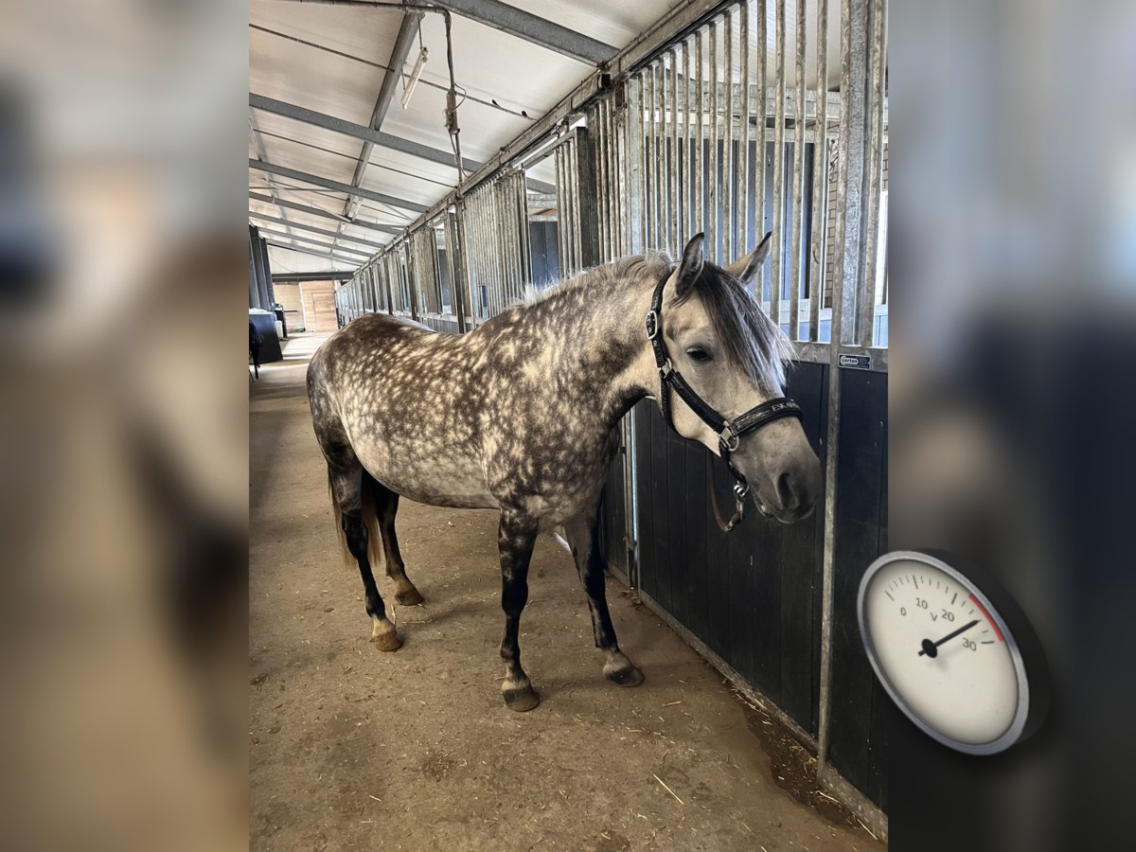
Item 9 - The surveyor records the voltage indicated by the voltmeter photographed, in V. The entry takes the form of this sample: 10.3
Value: 26
